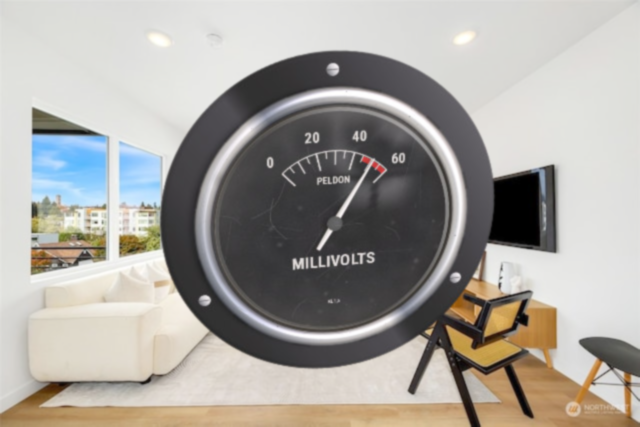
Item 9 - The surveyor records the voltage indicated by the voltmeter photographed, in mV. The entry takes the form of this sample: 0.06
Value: 50
